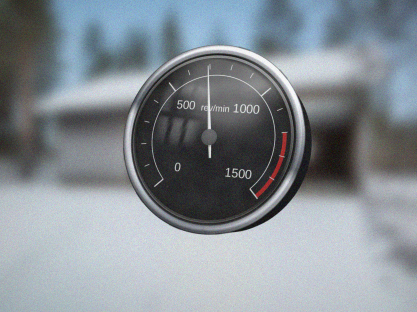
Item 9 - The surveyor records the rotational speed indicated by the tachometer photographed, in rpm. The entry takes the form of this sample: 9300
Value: 700
